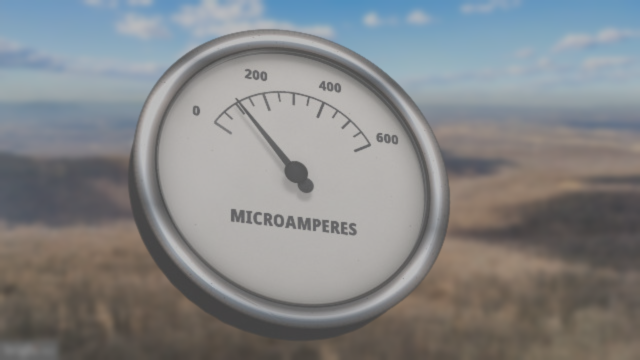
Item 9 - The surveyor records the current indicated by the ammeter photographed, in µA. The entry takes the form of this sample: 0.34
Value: 100
